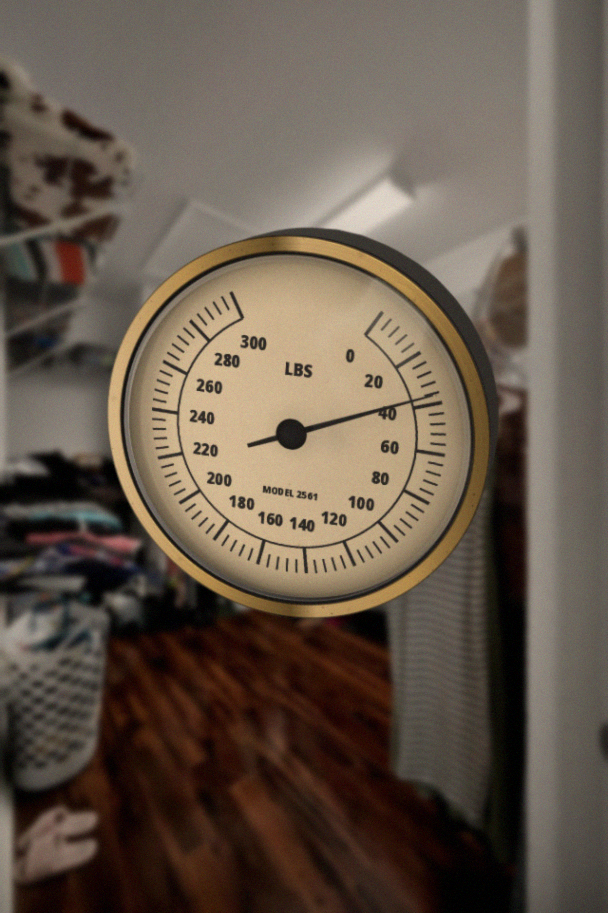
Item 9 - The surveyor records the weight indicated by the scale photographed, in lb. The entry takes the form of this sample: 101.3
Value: 36
